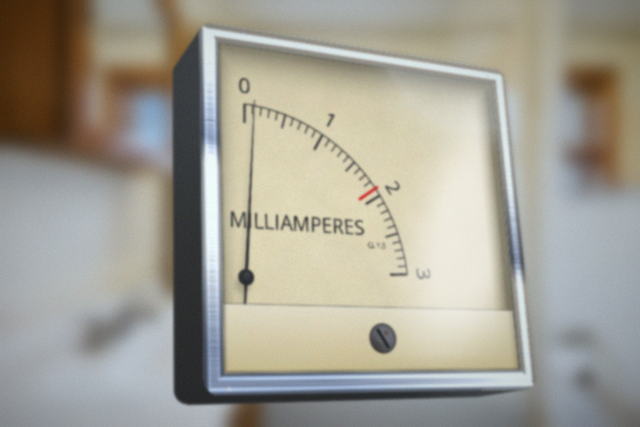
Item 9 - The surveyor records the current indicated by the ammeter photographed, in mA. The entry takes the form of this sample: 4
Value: 0.1
